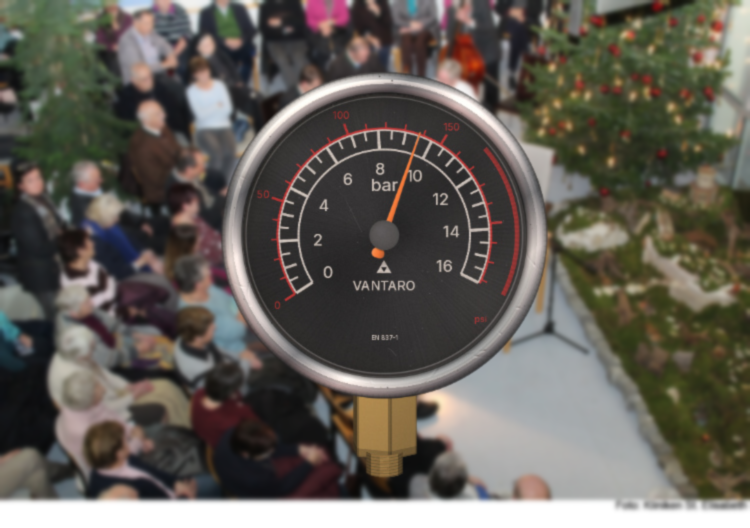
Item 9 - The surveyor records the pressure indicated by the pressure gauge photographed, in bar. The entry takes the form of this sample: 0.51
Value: 9.5
